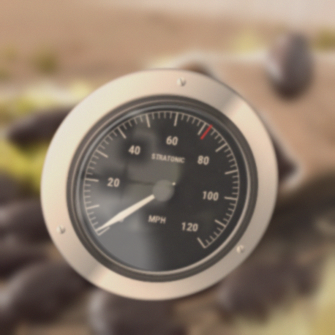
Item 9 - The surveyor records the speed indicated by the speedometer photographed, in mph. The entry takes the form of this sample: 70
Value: 2
